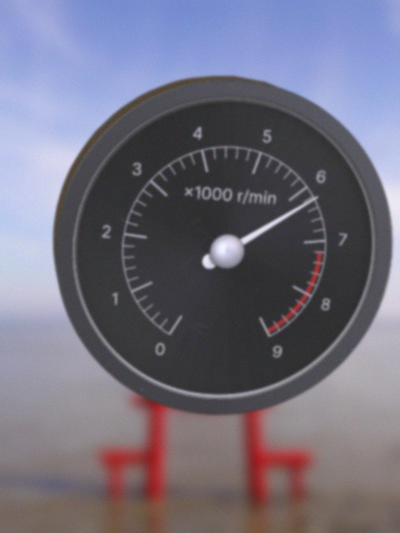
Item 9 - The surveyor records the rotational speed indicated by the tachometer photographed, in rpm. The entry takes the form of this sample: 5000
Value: 6200
